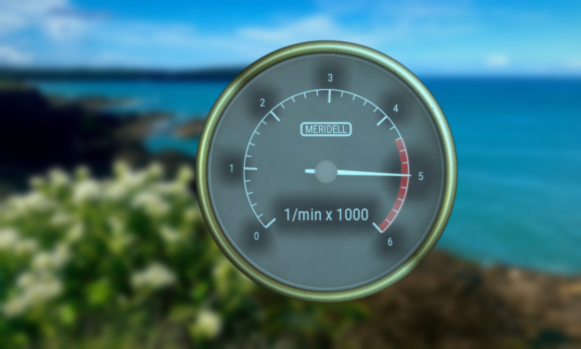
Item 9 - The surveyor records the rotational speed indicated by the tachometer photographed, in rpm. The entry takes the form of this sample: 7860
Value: 5000
